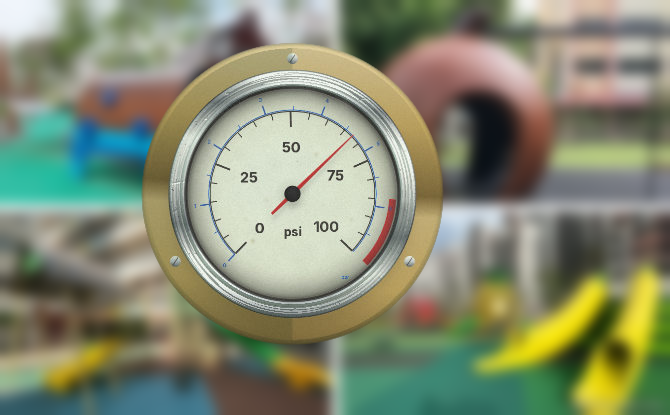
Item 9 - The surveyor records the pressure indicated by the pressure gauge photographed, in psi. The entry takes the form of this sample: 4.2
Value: 67.5
